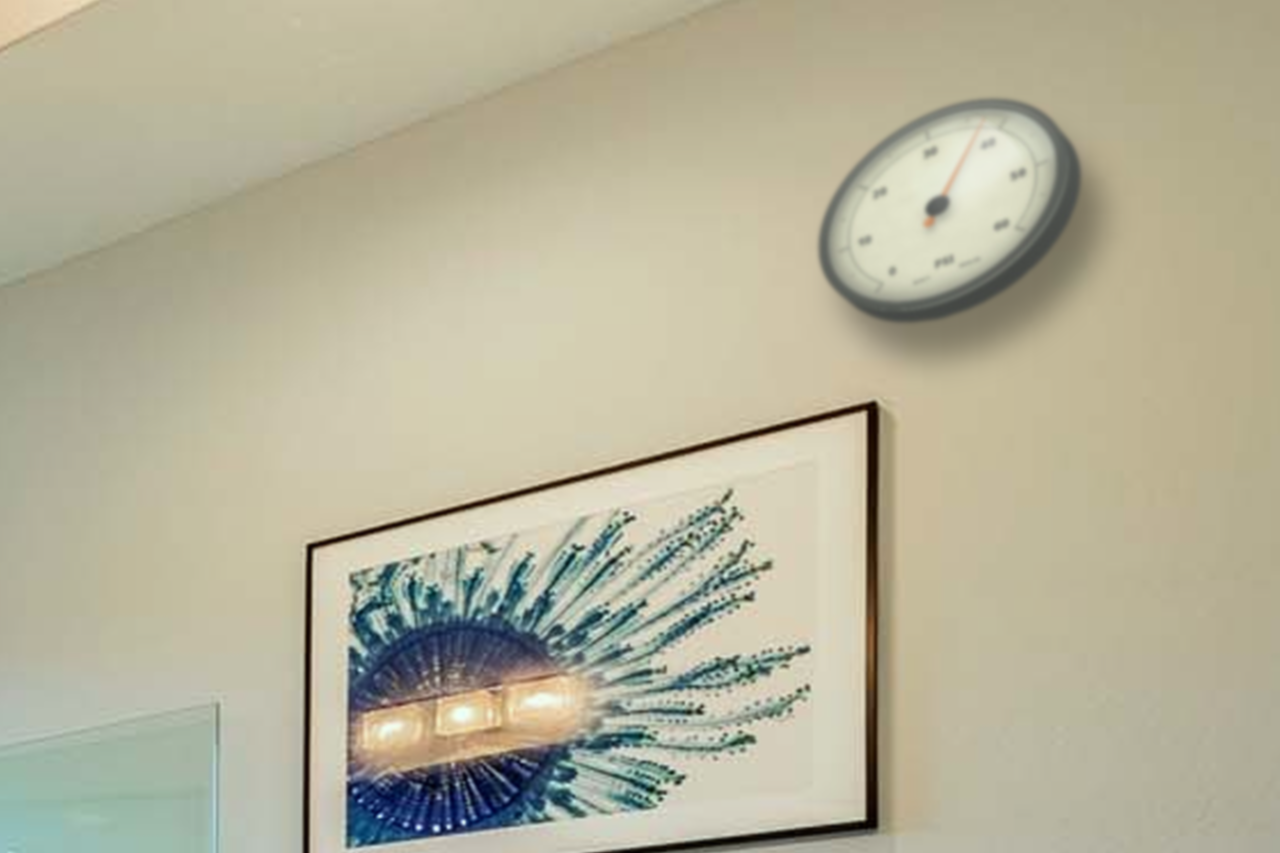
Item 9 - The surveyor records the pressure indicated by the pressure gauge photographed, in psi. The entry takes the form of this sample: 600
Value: 37.5
